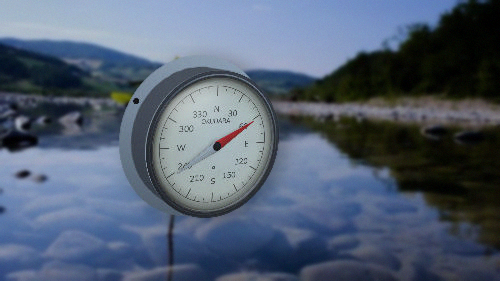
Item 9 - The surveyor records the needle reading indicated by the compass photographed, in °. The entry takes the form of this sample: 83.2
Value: 60
